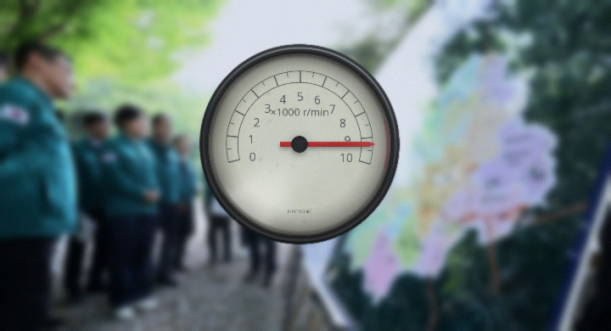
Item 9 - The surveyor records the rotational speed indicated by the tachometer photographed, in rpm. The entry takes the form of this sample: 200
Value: 9250
